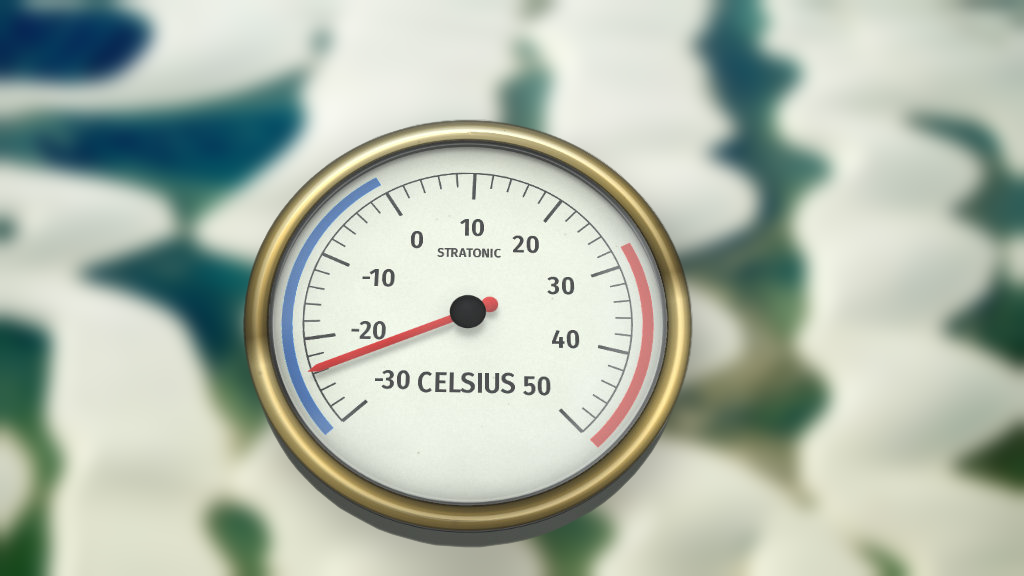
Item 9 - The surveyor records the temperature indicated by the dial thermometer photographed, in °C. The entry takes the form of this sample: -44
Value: -24
